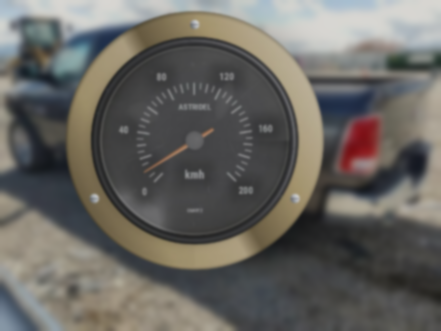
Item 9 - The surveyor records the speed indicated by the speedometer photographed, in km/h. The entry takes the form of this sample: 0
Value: 10
